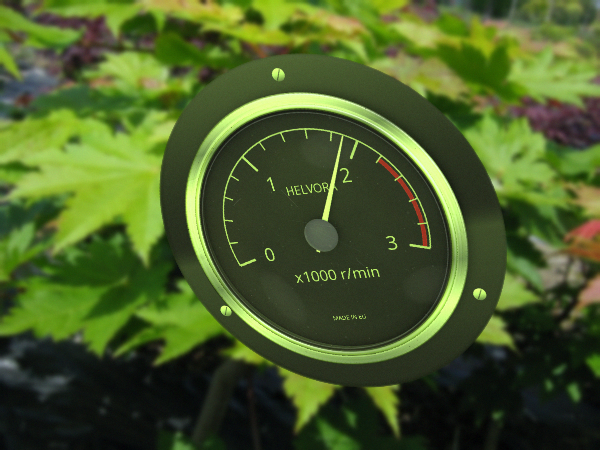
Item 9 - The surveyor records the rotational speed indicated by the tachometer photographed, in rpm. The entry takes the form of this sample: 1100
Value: 1900
